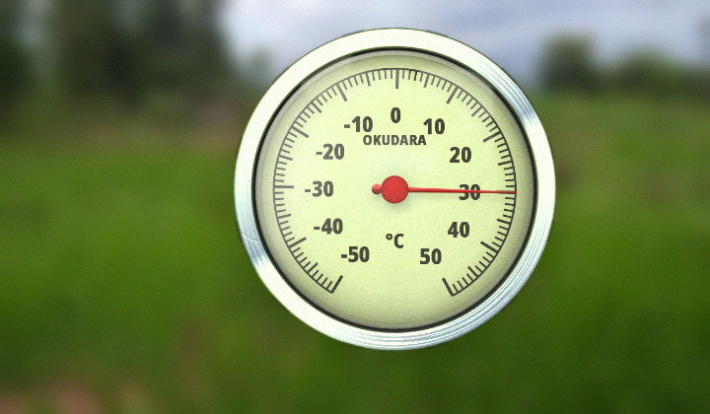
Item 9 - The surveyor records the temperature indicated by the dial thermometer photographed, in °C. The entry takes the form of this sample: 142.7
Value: 30
